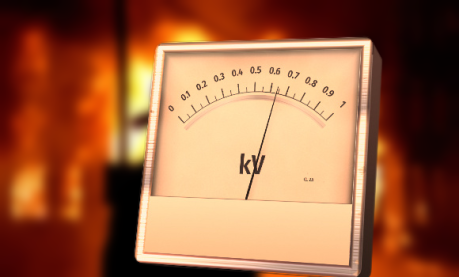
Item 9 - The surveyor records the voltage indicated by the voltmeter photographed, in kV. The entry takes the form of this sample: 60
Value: 0.65
